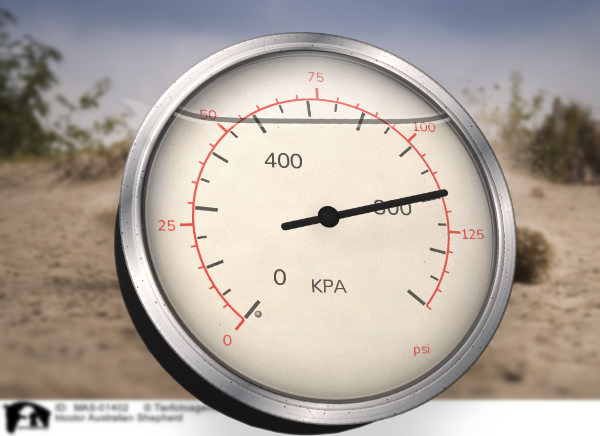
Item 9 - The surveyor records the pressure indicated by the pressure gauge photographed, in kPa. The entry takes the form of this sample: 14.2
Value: 800
